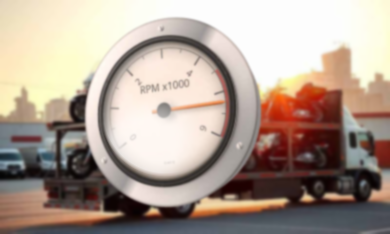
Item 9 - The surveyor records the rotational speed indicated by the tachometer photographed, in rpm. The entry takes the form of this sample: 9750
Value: 5250
